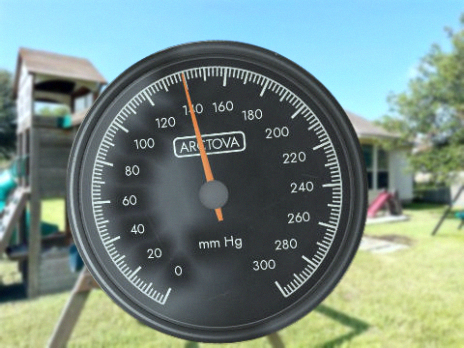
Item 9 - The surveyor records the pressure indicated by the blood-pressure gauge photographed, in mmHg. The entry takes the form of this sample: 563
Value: 140
